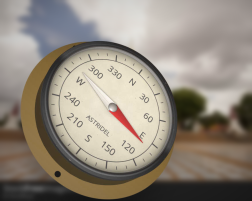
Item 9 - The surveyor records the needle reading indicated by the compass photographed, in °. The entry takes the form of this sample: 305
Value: 100
